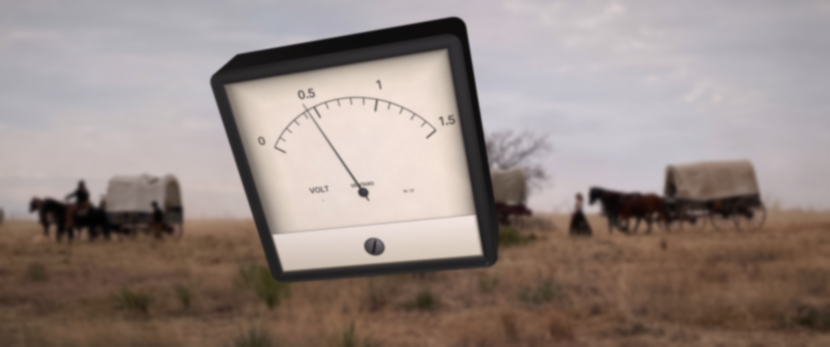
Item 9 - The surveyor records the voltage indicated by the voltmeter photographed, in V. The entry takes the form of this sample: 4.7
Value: 0.45
